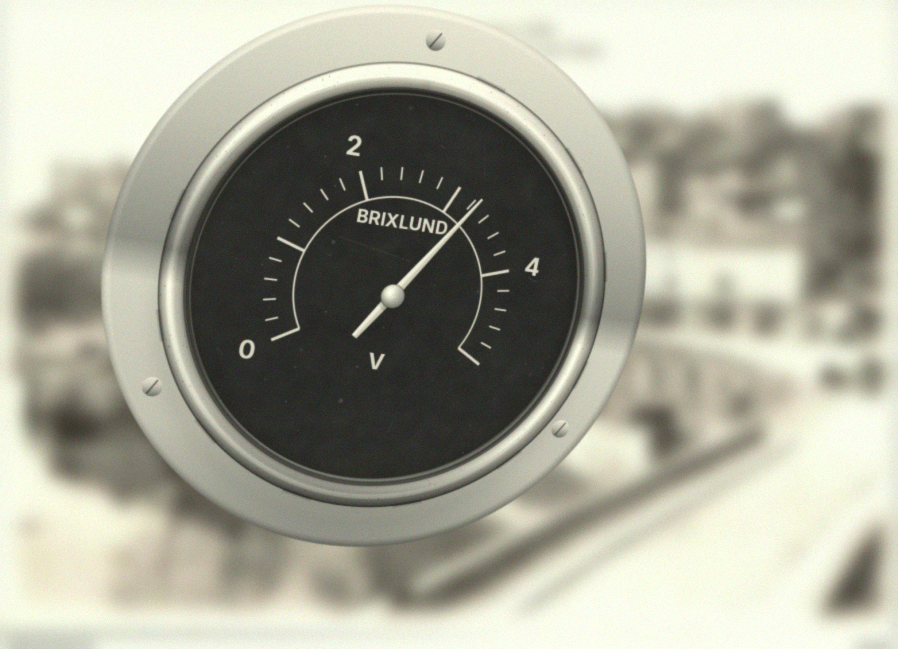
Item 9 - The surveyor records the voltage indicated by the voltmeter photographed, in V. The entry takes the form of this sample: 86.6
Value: 3.2
